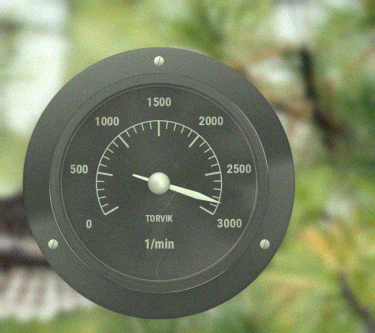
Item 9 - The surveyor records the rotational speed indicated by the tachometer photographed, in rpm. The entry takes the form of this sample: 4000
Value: 2850
